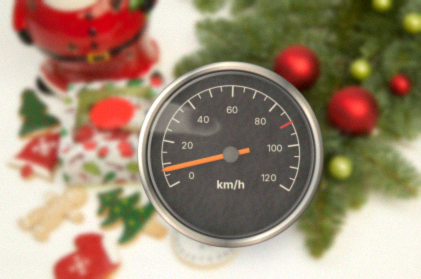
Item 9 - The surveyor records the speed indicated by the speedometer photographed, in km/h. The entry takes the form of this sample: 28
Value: 7.5
